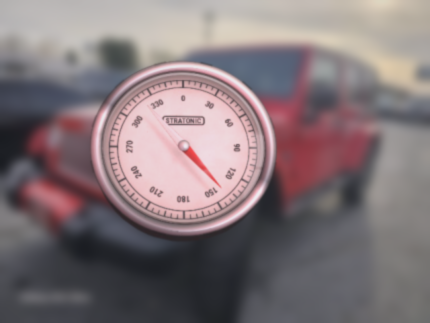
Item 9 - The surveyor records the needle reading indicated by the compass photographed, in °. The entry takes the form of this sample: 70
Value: 140
